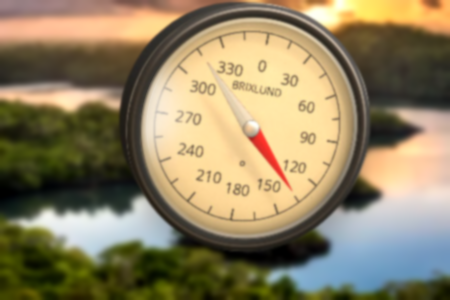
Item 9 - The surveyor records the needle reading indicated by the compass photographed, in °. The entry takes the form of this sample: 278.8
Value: 135
